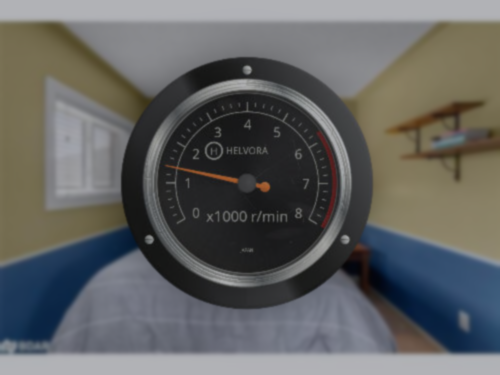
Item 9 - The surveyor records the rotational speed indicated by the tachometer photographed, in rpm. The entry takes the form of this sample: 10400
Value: 1400
